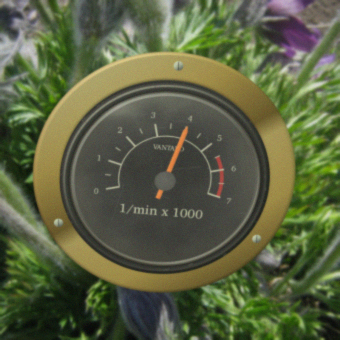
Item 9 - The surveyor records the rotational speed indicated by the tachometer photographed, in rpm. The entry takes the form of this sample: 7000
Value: 4000
